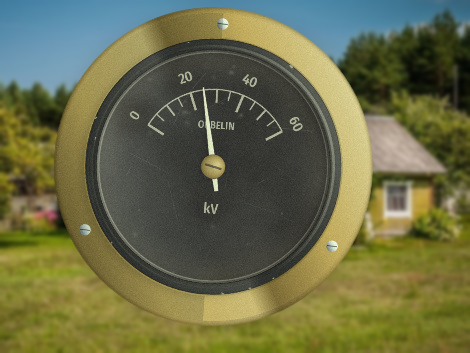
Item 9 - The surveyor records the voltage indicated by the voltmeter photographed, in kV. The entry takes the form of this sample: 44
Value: 25
